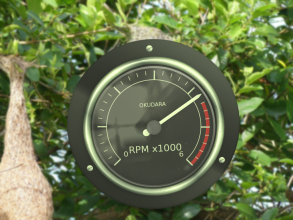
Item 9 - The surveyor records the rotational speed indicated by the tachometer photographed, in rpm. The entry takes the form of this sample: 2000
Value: 4200
